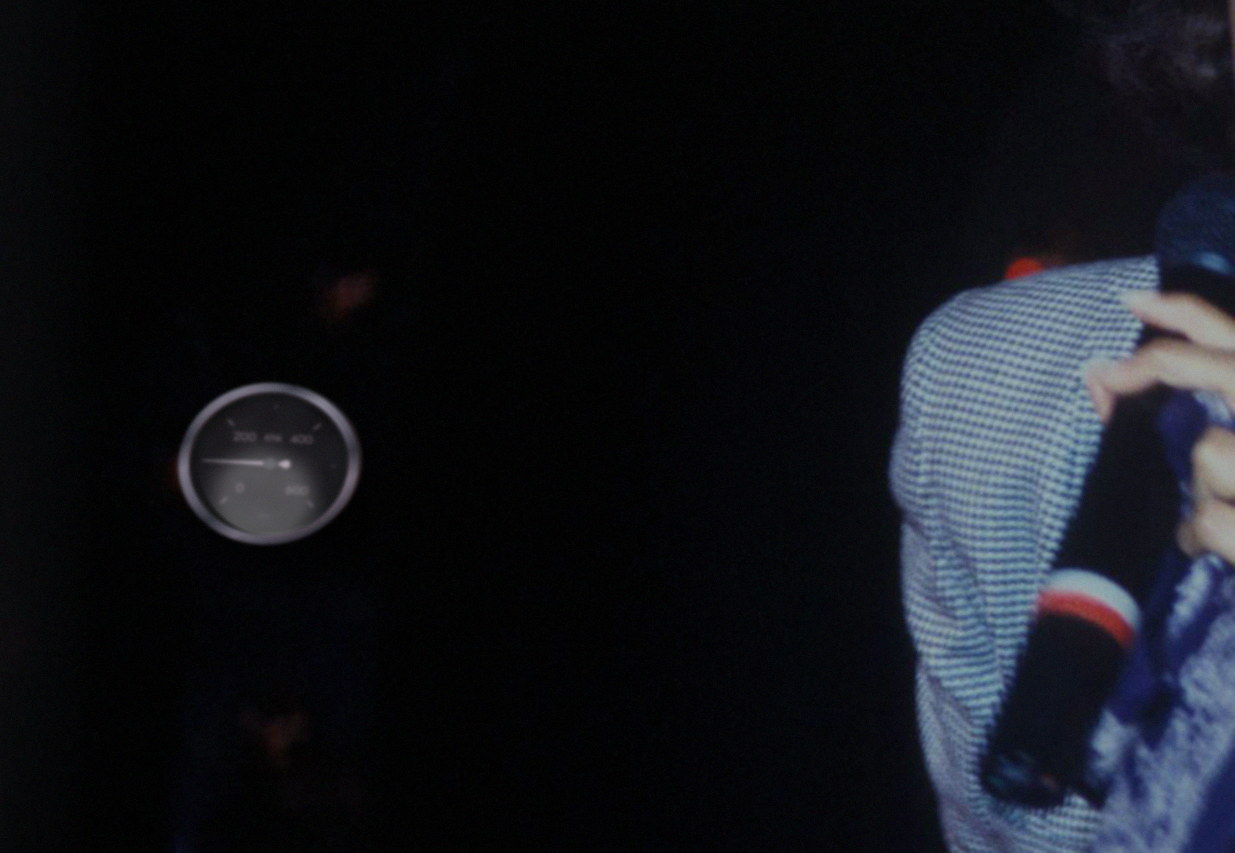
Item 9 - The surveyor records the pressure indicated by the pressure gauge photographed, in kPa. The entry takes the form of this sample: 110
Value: 100
